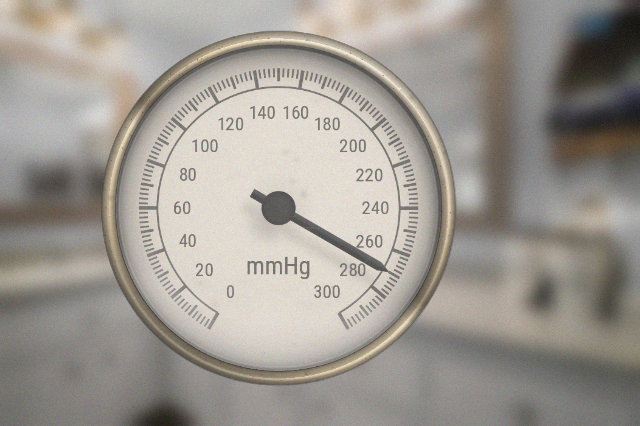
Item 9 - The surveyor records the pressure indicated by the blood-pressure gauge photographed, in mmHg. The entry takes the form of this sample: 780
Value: 270
